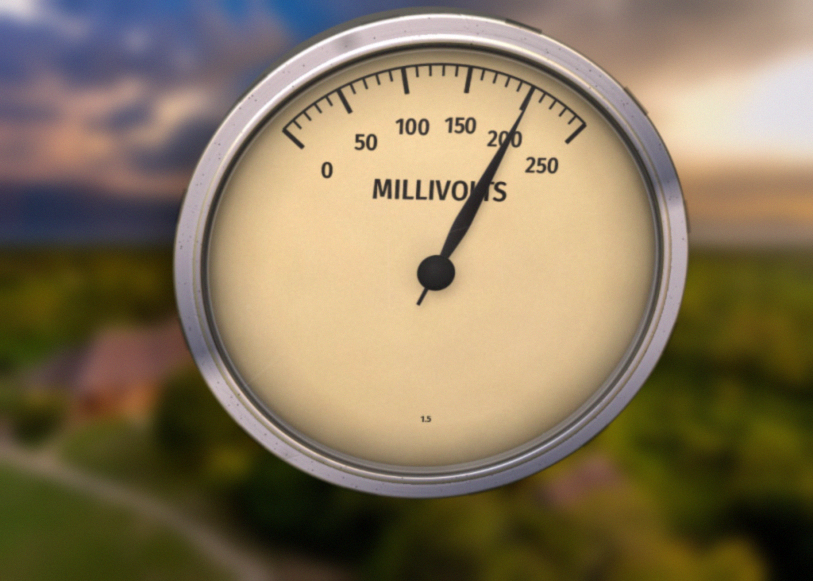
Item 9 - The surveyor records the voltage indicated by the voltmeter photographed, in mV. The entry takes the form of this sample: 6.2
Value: 200
